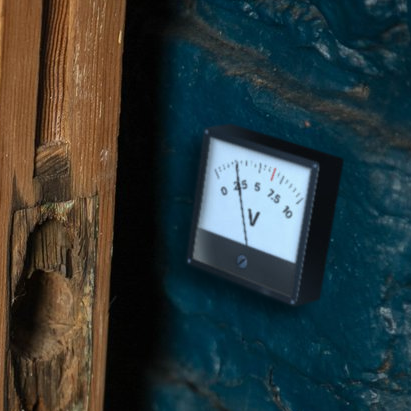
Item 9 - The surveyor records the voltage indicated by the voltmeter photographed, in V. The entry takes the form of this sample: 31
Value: 2.5
